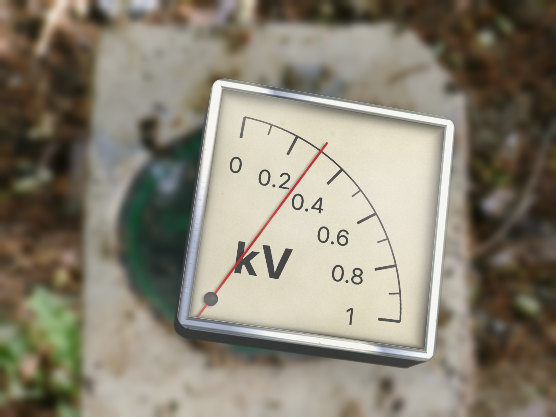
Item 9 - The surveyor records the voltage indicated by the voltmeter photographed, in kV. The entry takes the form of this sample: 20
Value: 0.3
